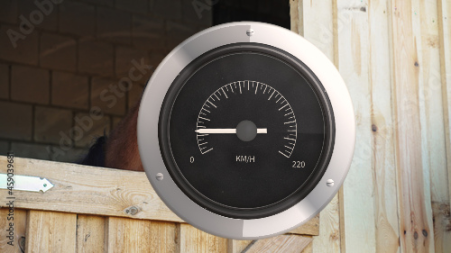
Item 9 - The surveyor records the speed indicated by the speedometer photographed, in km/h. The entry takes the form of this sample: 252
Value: 25
